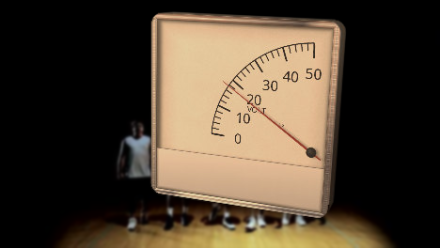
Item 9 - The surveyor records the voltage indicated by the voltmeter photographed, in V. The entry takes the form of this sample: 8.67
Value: 18
